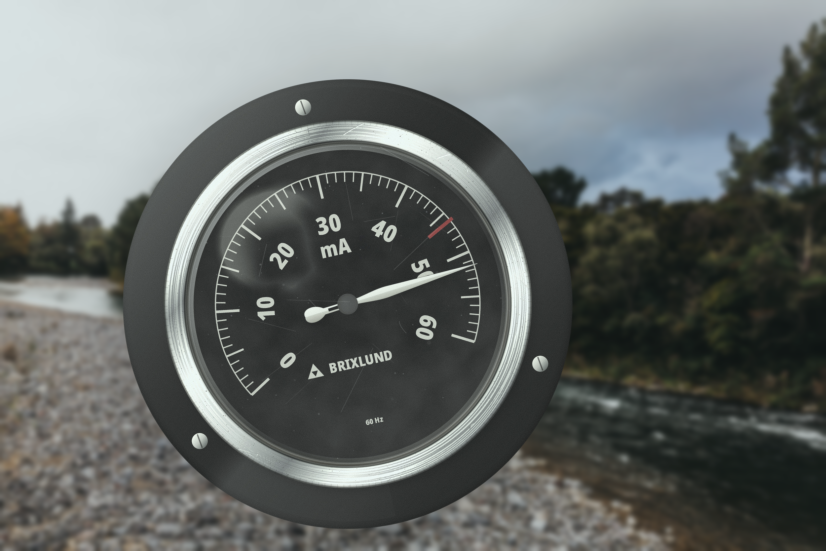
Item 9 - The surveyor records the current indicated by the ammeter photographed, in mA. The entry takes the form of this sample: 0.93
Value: 51.5
